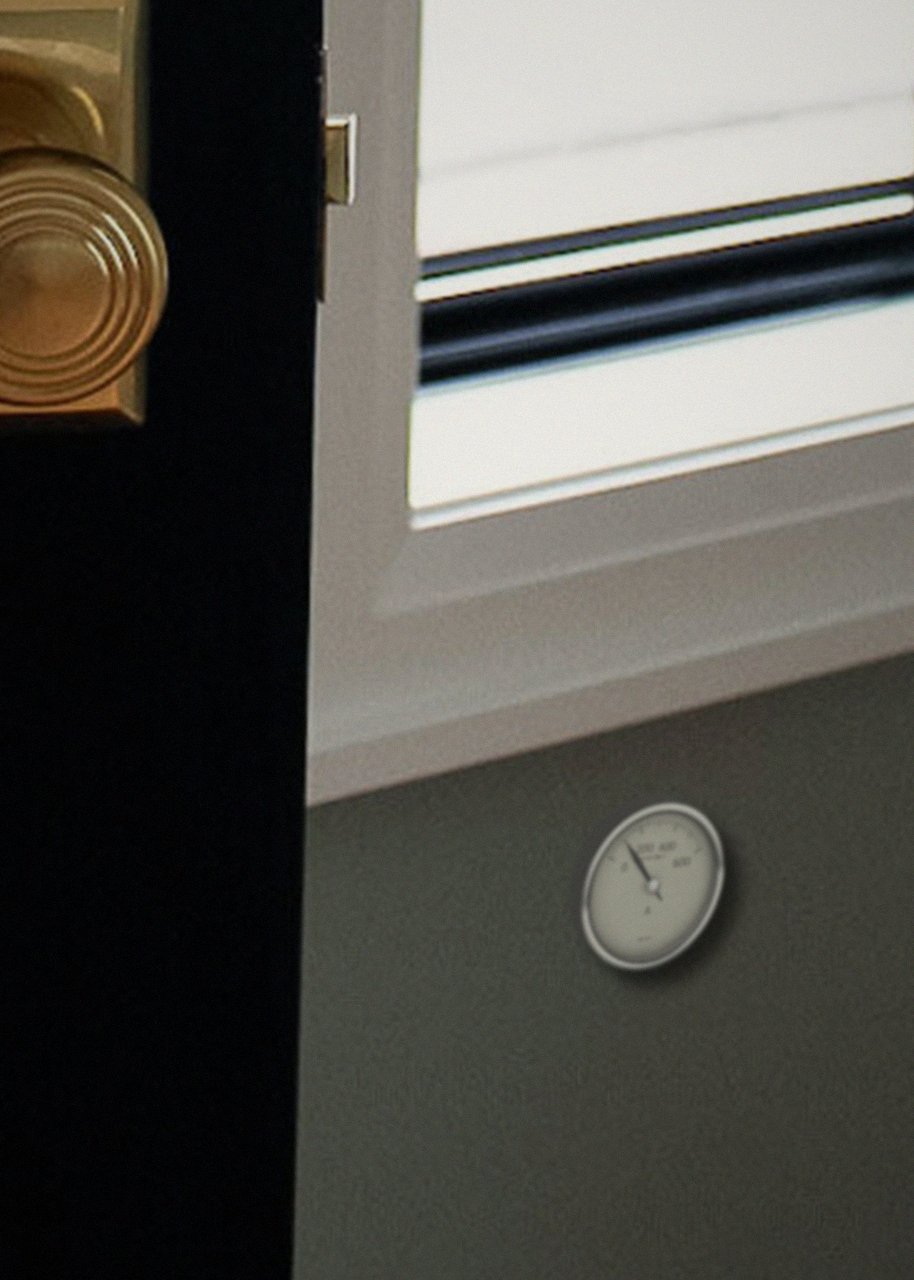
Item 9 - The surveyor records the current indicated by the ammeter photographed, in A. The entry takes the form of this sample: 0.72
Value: 100
